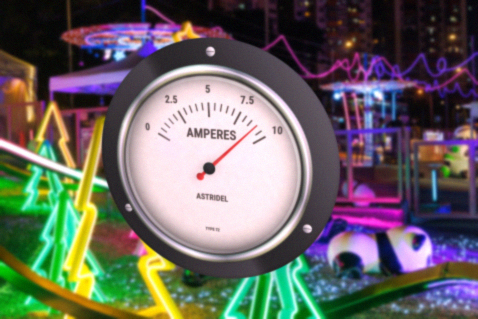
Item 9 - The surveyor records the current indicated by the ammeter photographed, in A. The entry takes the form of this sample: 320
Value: 9
